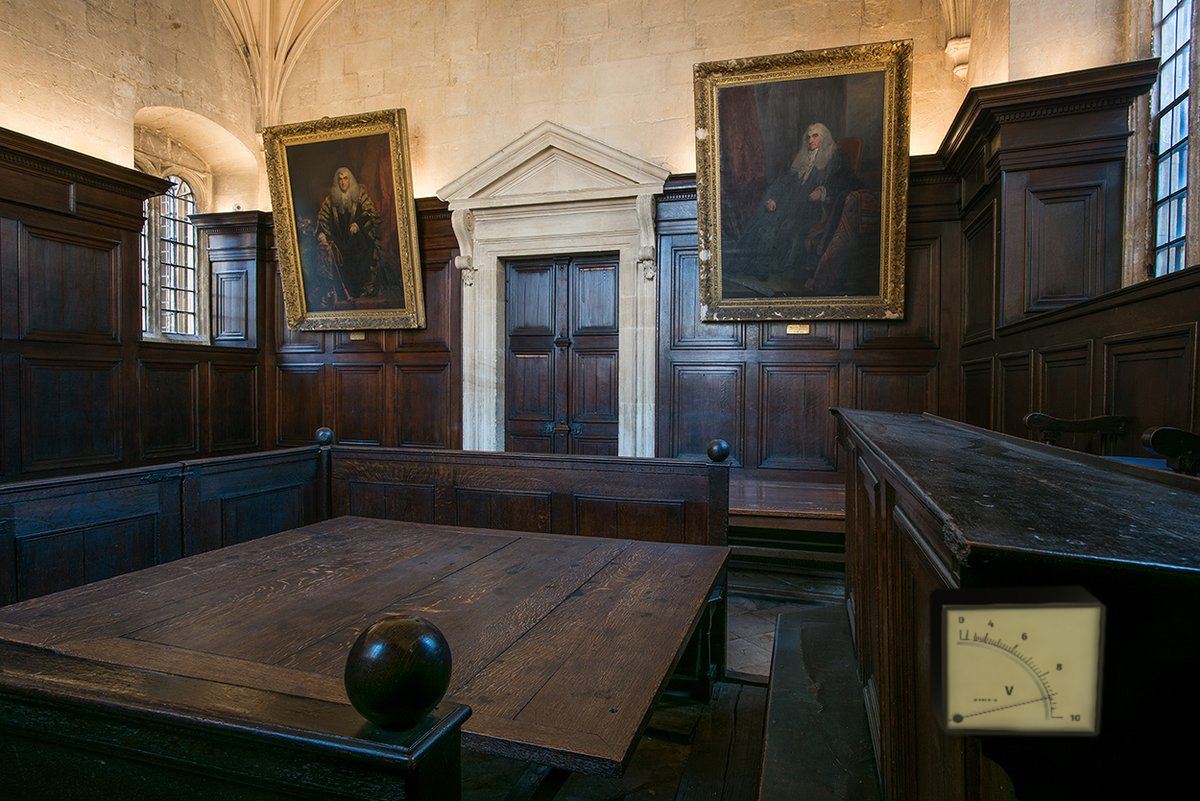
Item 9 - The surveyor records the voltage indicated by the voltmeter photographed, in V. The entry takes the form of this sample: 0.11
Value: 9
